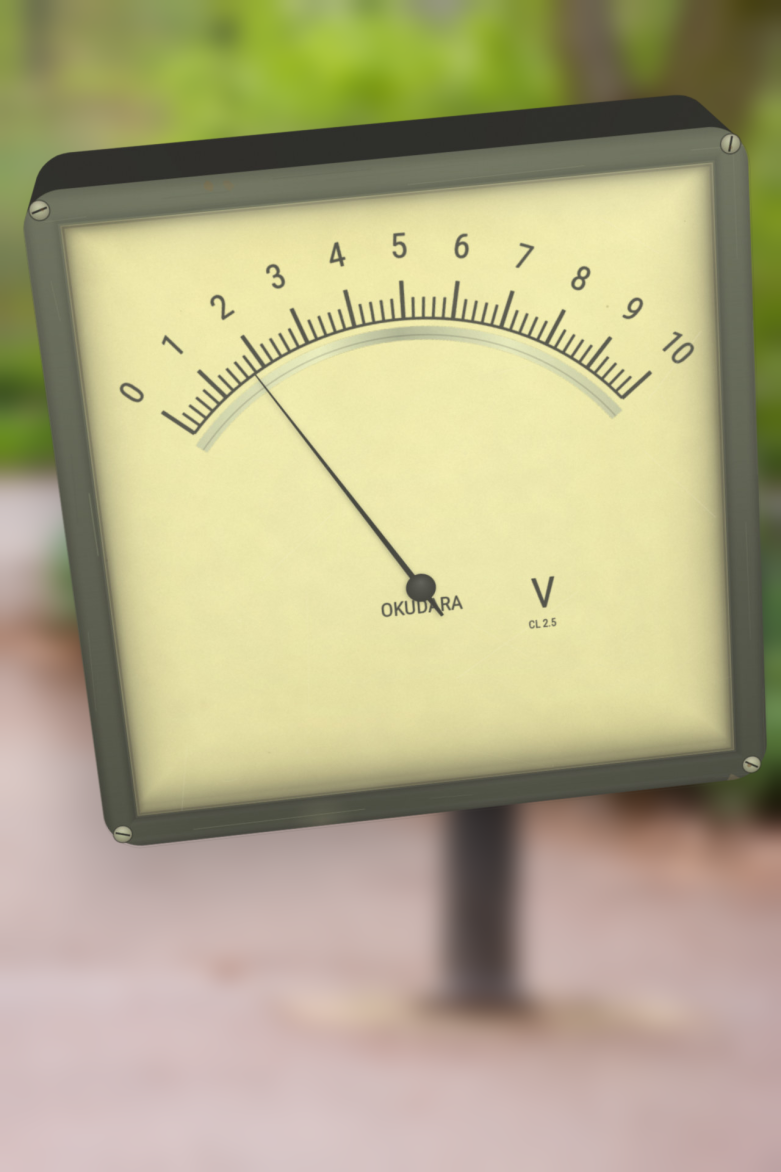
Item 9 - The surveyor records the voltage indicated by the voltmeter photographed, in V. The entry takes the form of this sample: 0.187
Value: 1.8
